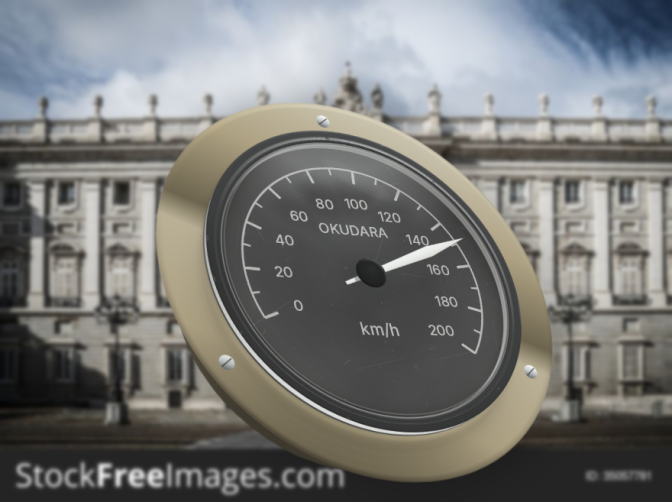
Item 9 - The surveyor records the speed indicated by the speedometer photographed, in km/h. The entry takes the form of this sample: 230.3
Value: 150
